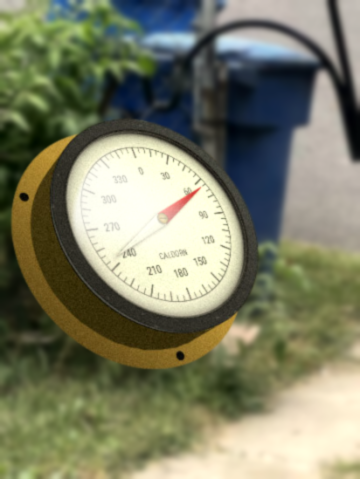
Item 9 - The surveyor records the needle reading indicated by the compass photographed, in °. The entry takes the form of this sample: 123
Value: 65
